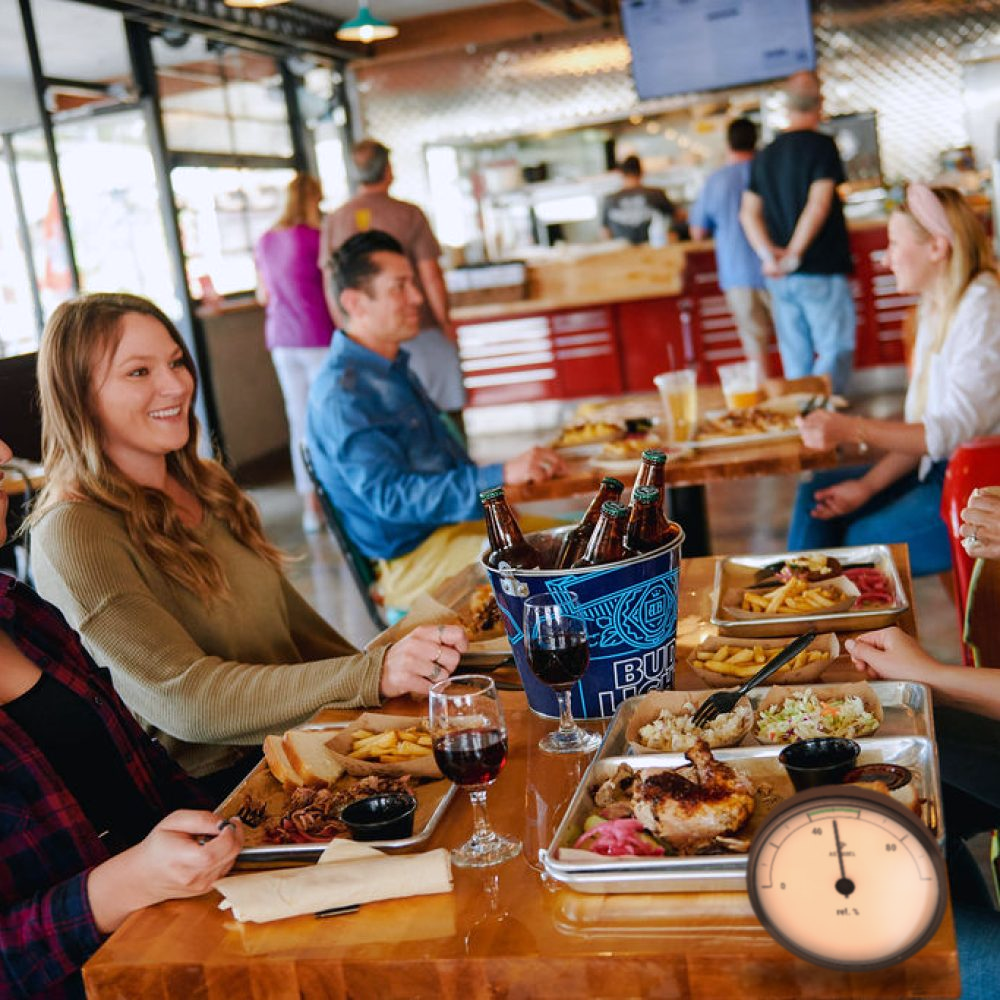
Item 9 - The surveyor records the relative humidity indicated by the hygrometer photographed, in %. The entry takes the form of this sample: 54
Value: 50
